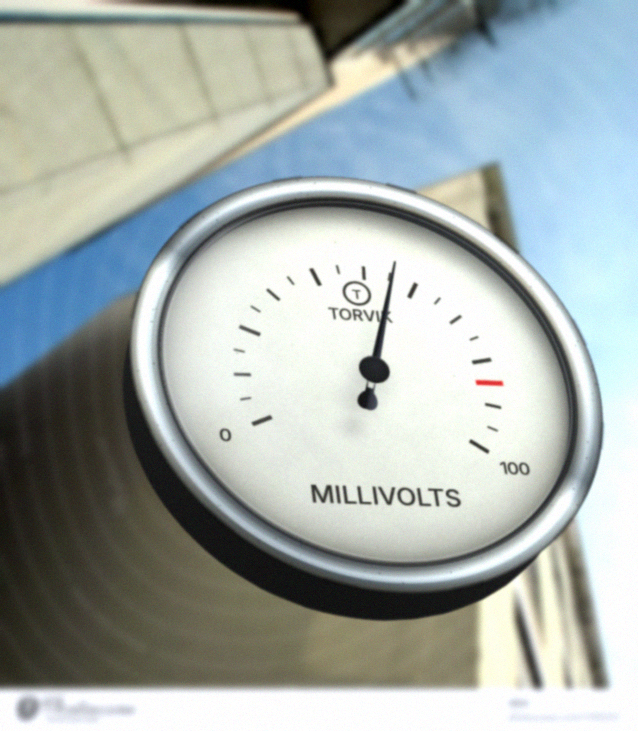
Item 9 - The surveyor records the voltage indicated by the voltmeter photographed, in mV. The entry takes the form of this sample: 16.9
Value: 55
